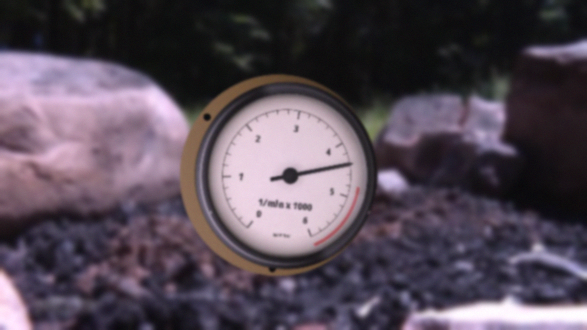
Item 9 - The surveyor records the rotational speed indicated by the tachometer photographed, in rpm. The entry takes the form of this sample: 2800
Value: 4400
